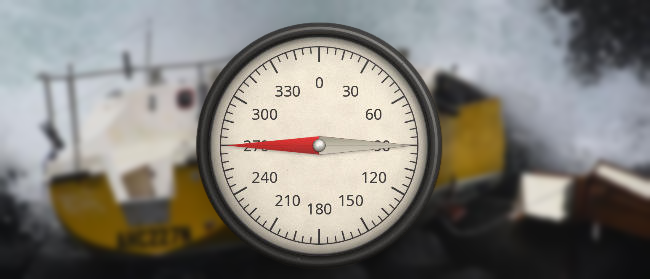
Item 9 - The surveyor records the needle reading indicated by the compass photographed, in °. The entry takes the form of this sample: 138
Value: 270
